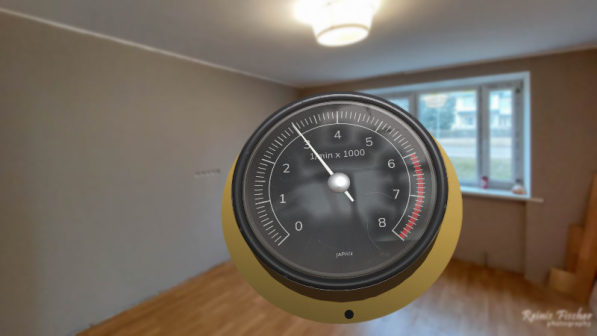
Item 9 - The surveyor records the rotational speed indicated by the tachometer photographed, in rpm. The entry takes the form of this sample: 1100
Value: 3000
